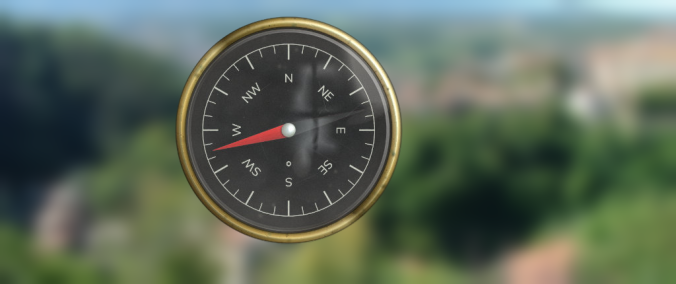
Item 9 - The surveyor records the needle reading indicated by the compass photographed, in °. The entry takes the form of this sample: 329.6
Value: 255
